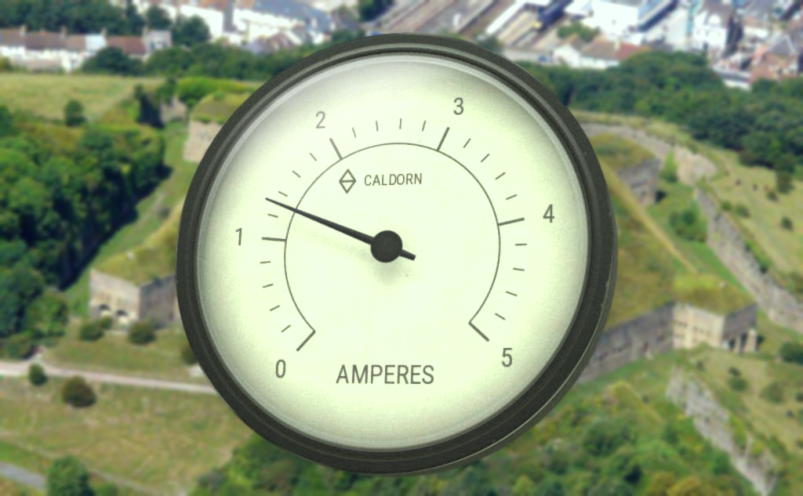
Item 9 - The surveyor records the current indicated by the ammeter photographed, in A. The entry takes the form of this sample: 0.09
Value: 1.3
